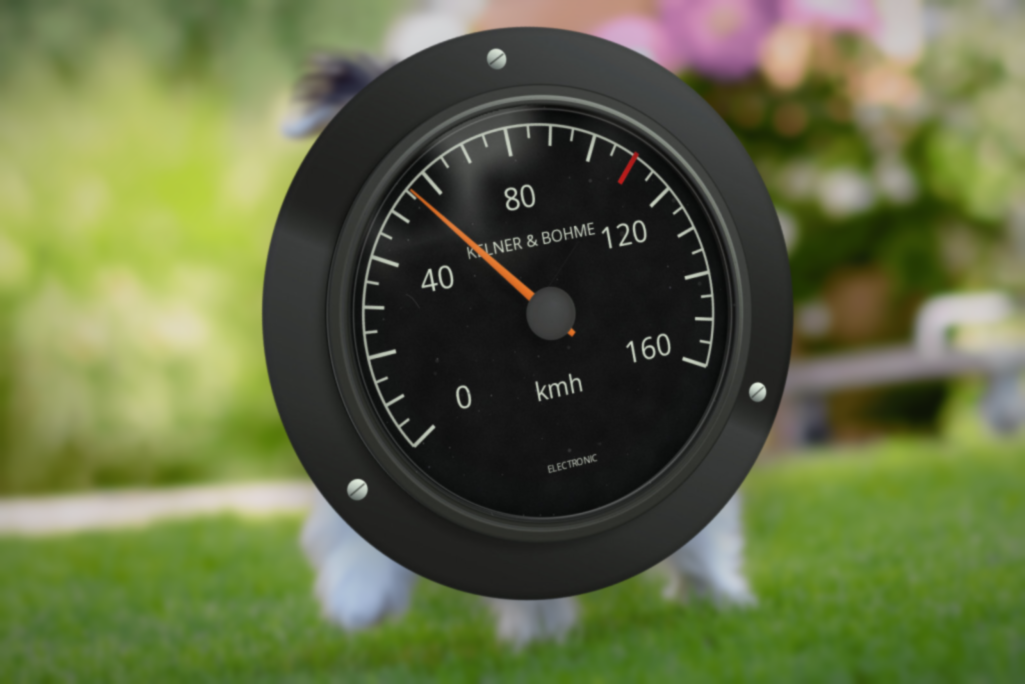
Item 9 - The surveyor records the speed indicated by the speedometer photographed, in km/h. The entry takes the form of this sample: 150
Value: 55
